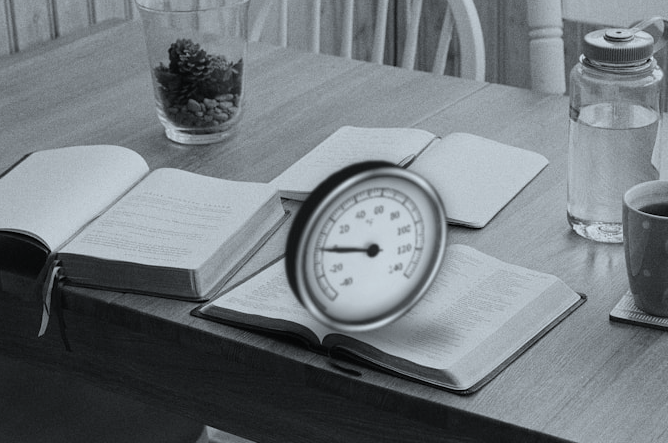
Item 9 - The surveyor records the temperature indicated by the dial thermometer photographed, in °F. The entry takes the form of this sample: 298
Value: 0
